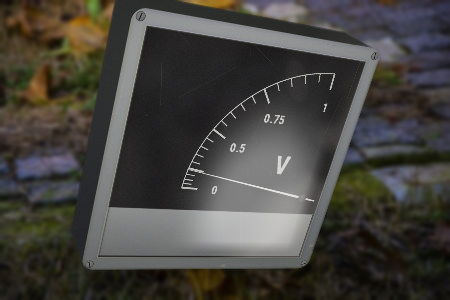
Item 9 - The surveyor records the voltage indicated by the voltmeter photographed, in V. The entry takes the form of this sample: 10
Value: 0.25
